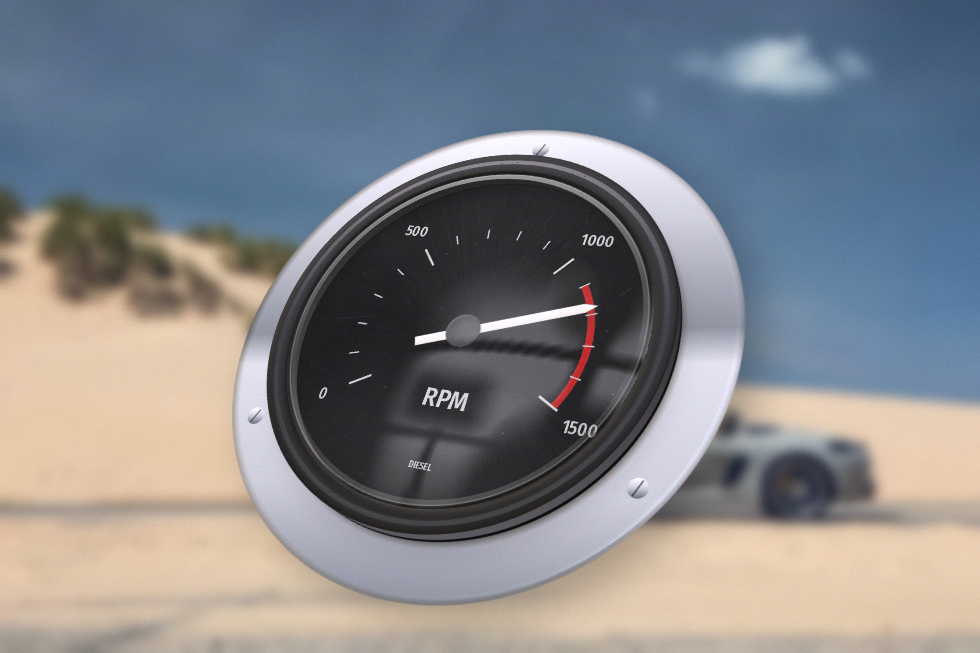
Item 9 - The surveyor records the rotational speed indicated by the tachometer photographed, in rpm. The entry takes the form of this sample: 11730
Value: 1200
